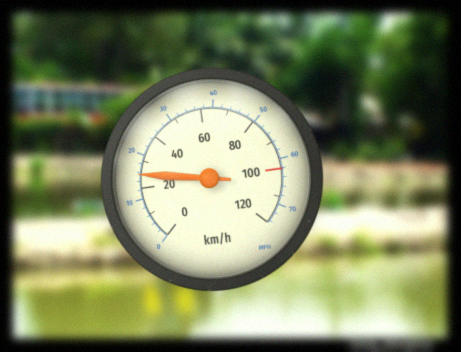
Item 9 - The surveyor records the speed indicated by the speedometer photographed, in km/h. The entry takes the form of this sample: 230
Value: 25
